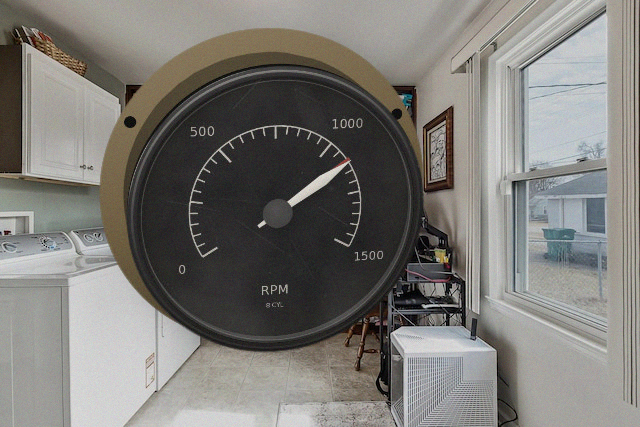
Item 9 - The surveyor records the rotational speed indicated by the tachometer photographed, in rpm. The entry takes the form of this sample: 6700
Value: 1100
